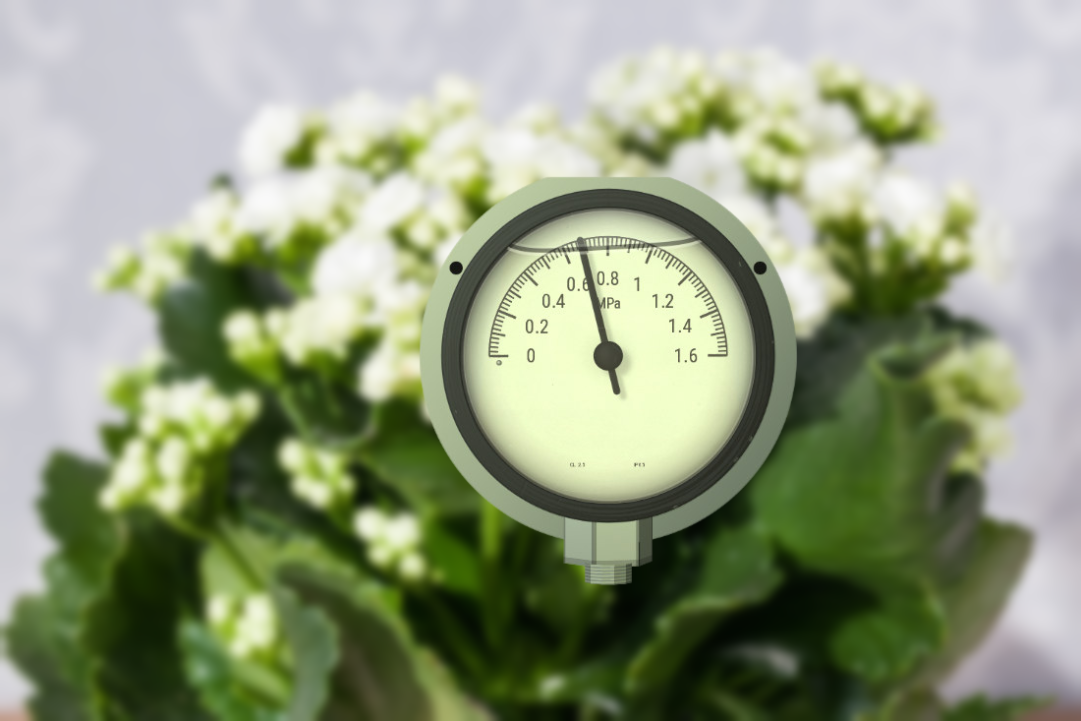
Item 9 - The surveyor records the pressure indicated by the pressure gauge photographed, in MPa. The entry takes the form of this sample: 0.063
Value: 0.68
